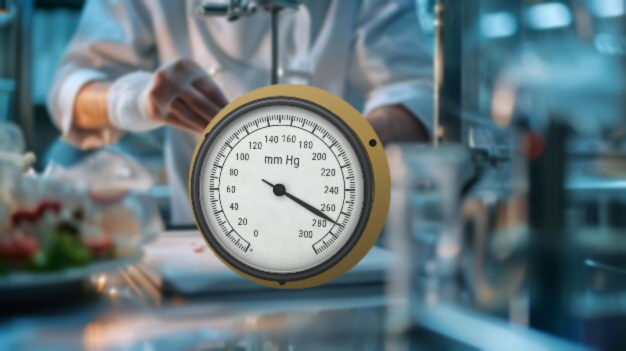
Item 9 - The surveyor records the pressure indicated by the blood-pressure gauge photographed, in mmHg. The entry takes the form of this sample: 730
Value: 270
